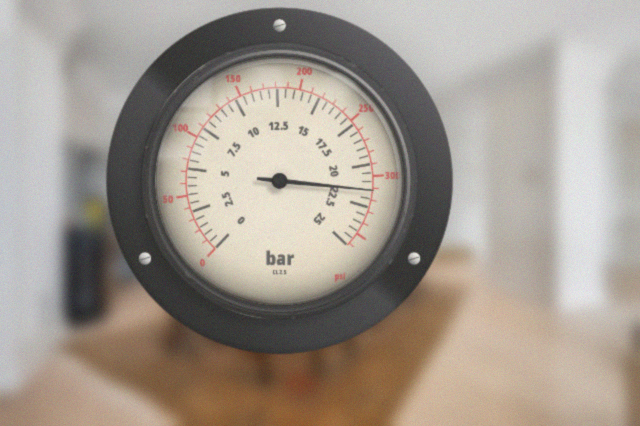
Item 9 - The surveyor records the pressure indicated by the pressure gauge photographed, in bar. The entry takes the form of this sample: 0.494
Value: 21.5
